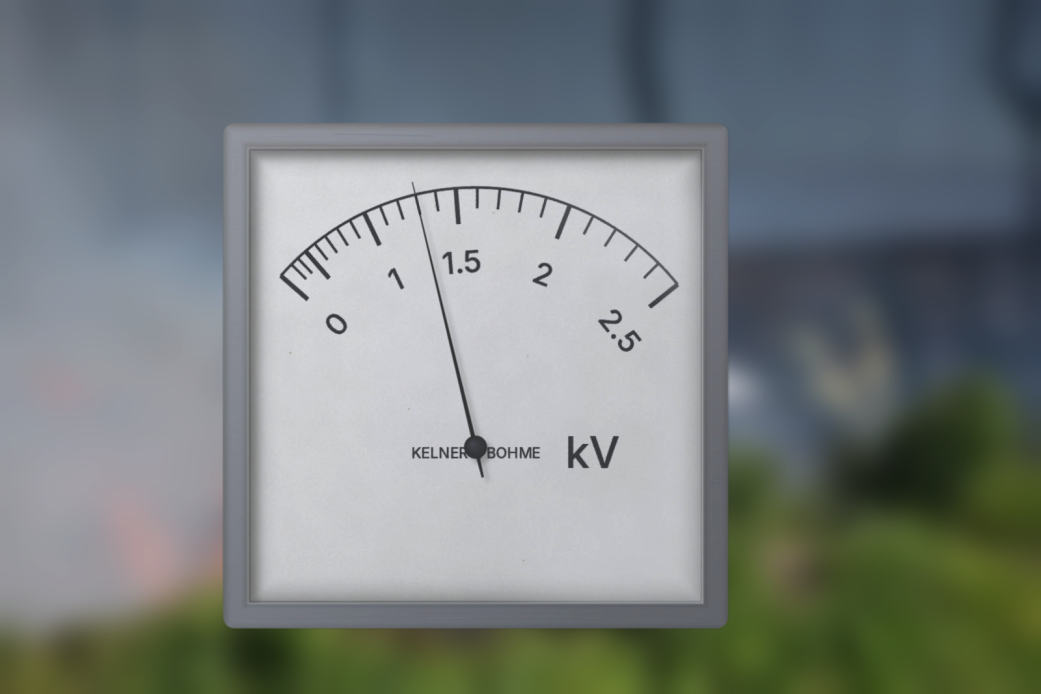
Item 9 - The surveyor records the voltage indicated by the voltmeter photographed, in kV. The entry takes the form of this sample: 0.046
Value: 1.3
